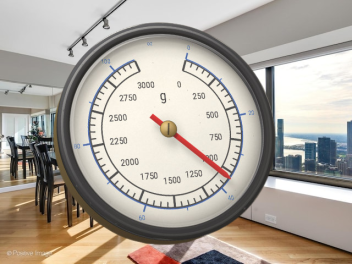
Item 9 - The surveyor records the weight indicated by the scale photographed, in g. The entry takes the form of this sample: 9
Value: 1050
